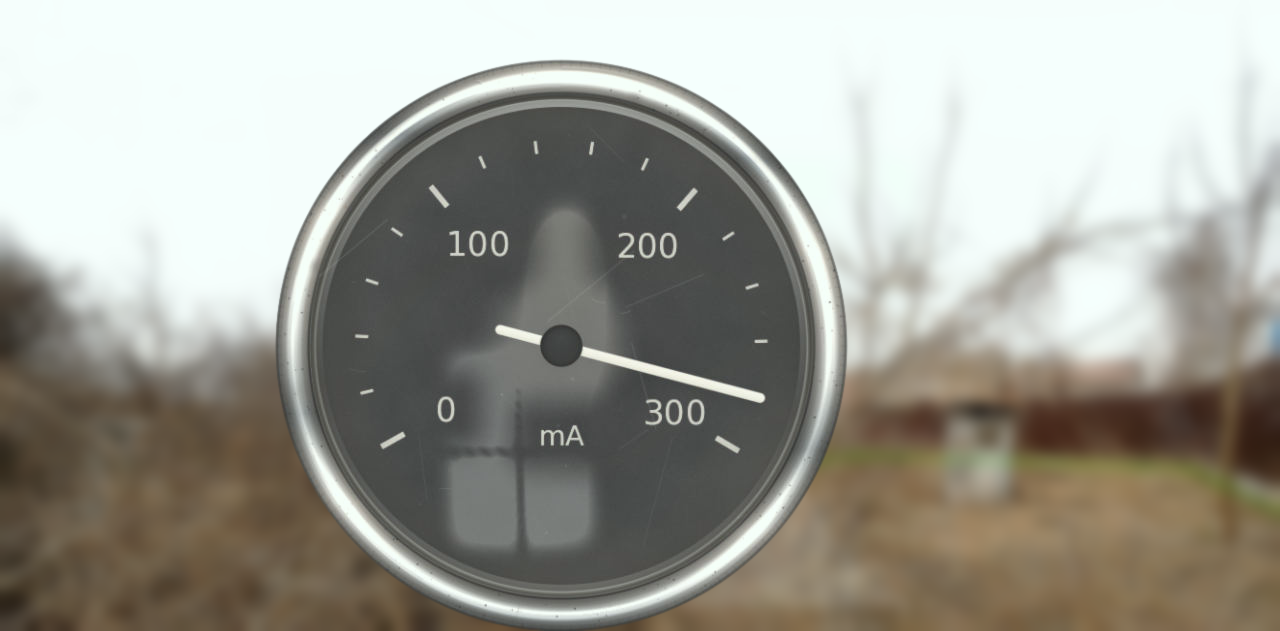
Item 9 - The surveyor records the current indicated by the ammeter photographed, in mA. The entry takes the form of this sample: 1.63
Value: 280
